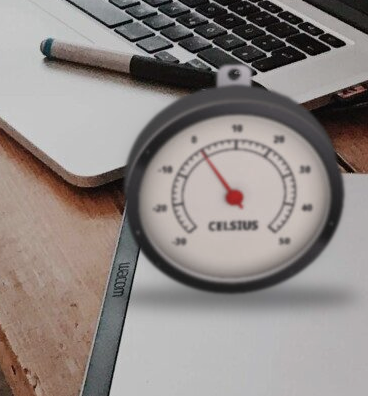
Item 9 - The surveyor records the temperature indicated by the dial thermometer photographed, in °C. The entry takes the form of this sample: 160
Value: 0
